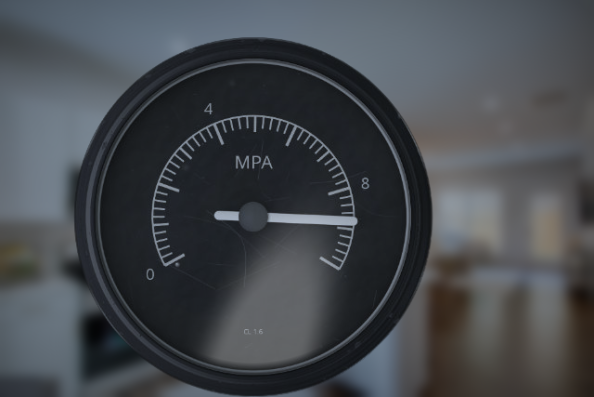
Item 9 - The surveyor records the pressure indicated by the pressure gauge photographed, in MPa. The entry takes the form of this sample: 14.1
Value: 8.8
